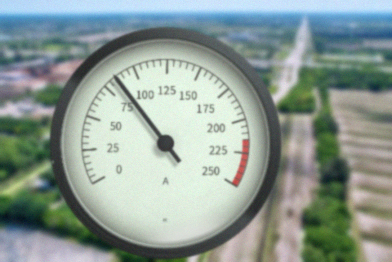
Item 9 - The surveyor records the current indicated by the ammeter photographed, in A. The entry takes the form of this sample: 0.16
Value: 85
